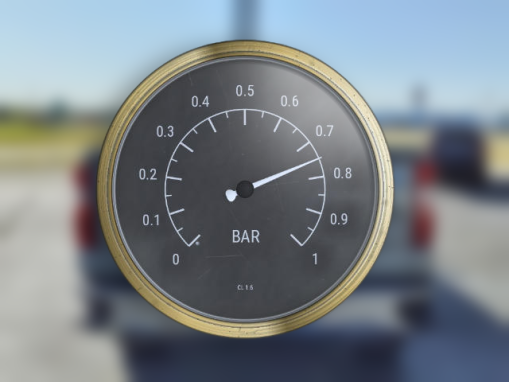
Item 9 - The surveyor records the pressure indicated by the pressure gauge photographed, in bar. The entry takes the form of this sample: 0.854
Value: 0.75
